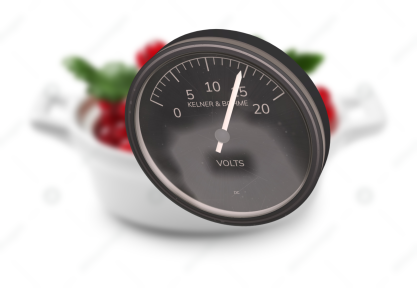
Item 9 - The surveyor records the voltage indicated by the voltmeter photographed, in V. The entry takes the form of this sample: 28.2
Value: 14.5
